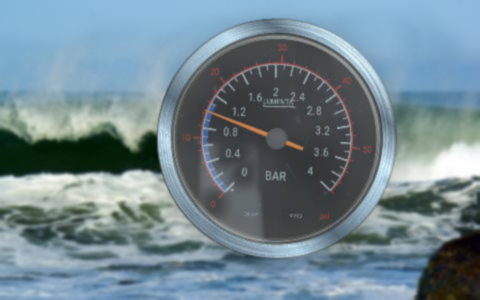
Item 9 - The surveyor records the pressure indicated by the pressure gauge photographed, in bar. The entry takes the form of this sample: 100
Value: 1
